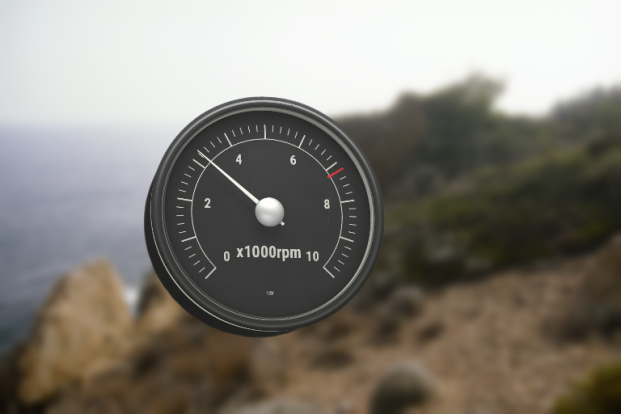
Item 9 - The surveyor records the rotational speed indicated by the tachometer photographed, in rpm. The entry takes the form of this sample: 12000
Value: 3200
